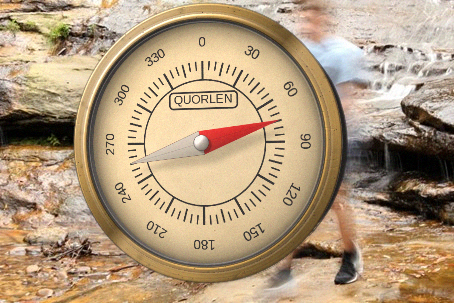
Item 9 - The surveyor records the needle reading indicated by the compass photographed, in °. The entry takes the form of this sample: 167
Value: 75
